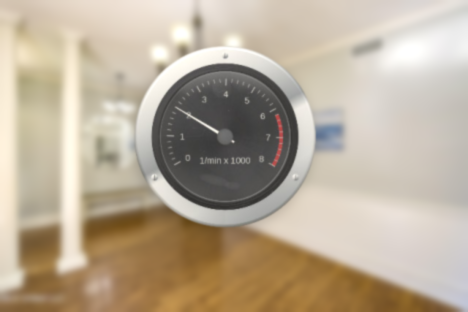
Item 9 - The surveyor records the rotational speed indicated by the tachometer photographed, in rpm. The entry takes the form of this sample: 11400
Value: 2000
